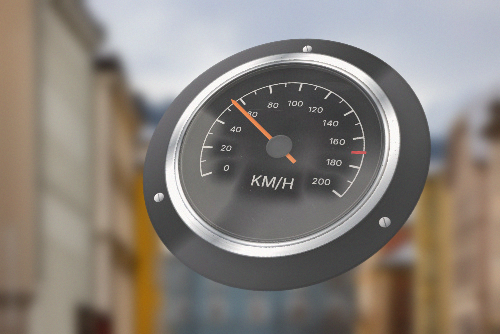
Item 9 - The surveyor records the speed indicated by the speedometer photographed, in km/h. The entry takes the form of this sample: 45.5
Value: 55
